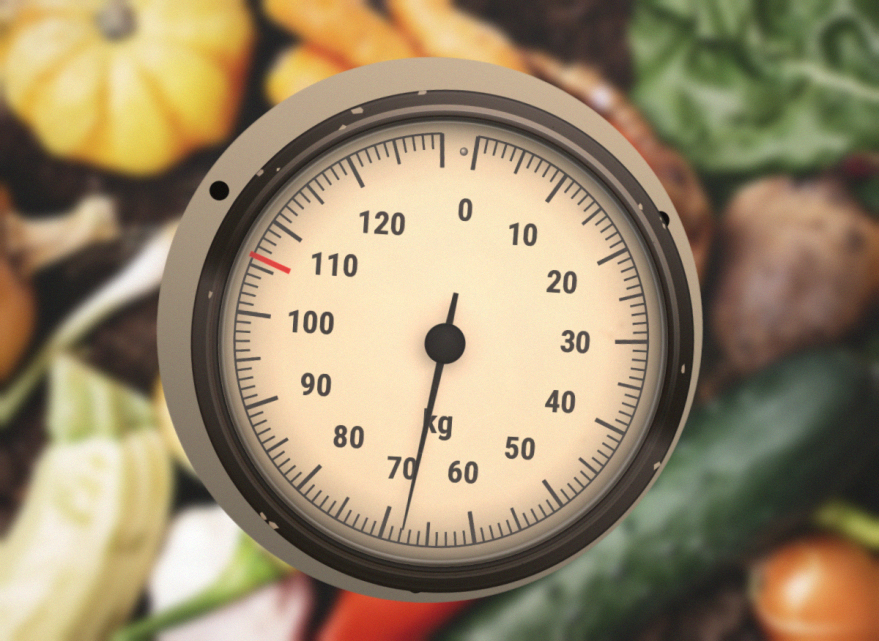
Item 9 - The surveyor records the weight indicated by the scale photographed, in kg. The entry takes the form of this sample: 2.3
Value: 68
